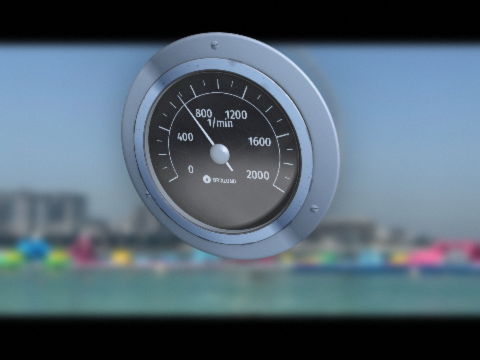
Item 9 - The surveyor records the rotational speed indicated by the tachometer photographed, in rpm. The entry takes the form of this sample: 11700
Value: 700
